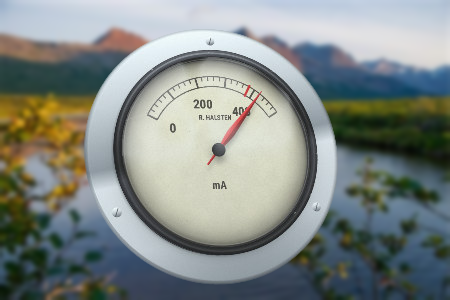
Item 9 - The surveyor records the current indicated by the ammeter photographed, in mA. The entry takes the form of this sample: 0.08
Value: 420
